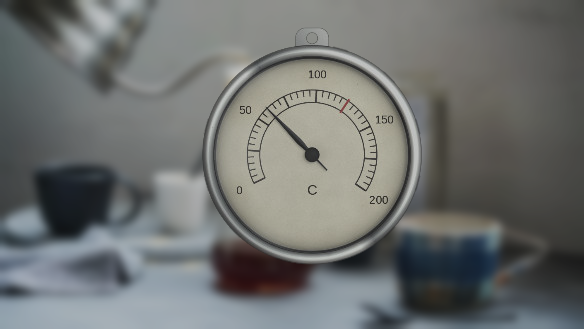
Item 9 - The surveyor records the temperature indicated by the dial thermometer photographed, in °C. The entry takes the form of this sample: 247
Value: 60
